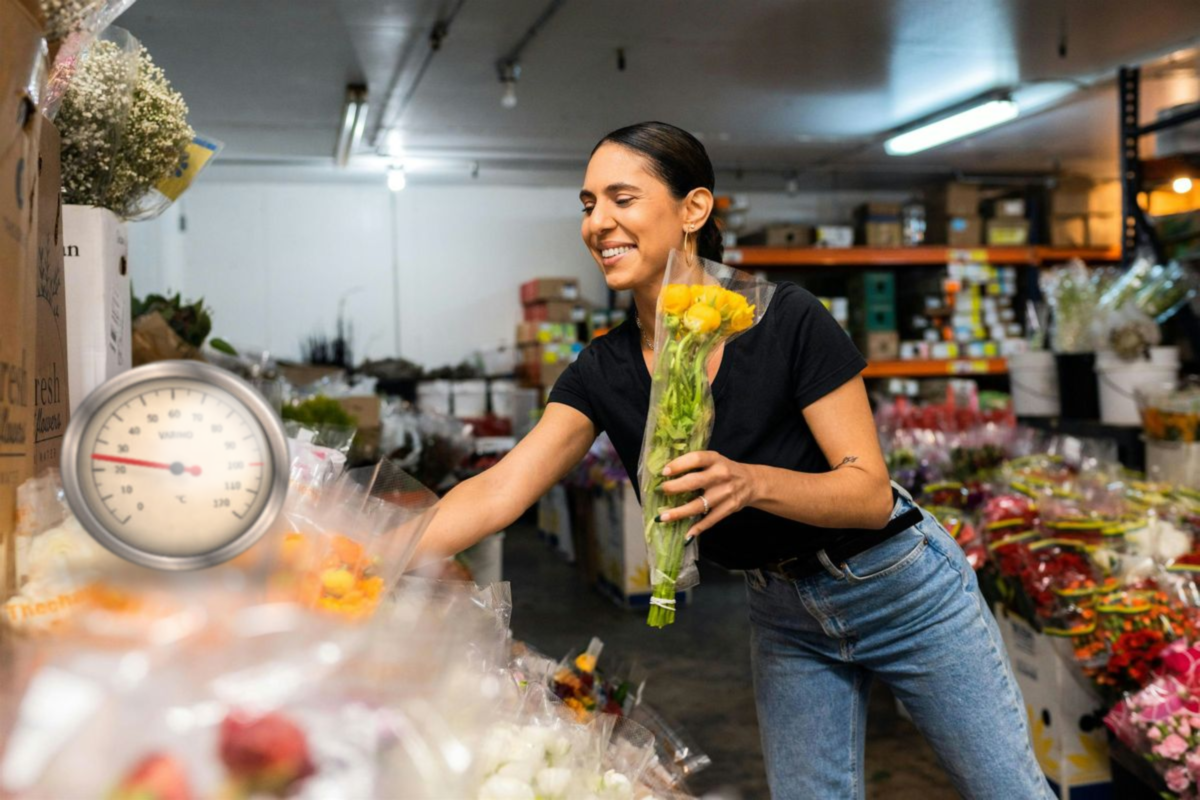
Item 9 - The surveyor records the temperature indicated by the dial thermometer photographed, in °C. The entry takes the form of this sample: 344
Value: 25
